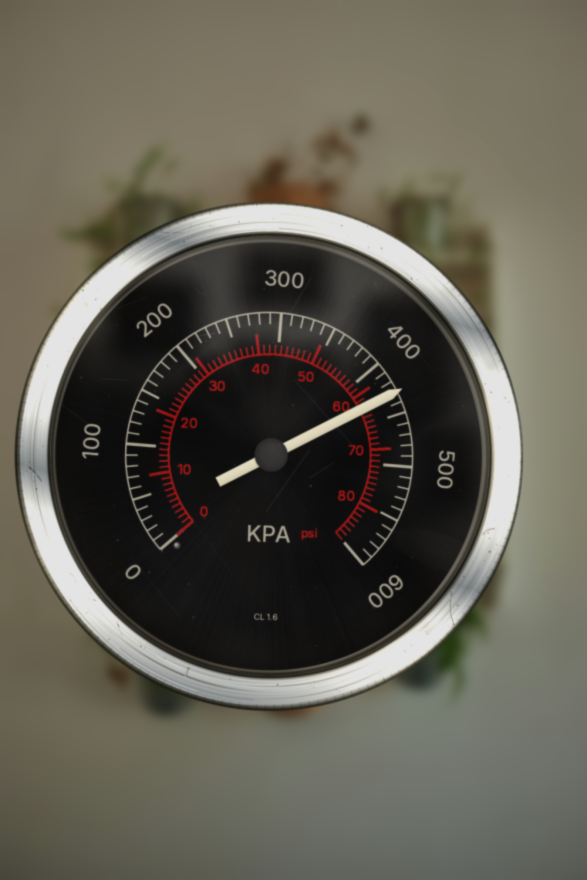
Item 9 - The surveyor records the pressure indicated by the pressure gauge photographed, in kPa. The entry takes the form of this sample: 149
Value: 430
